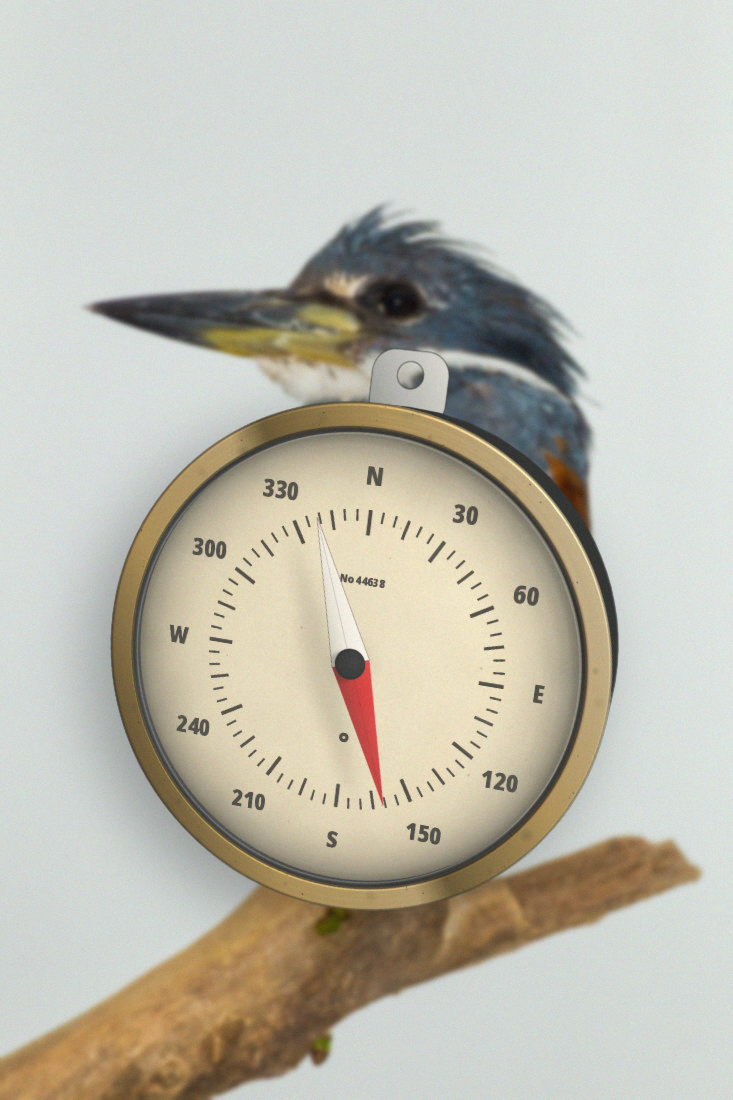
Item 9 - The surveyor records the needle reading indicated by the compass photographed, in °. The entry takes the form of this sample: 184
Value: 160
